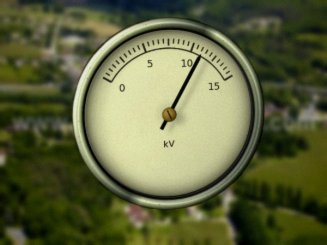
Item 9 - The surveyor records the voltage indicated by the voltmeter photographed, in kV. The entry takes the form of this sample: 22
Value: 11
